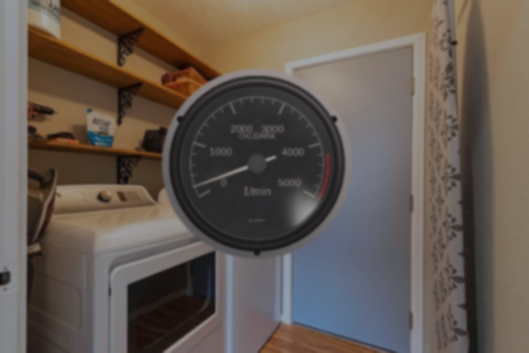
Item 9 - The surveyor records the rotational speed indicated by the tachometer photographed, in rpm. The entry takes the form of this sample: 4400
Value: 200
